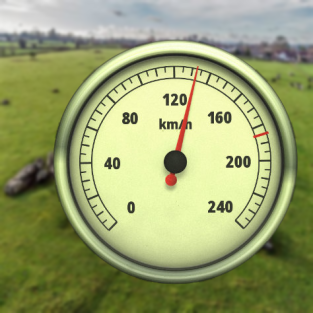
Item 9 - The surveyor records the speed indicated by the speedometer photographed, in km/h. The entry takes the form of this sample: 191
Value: 132.5
